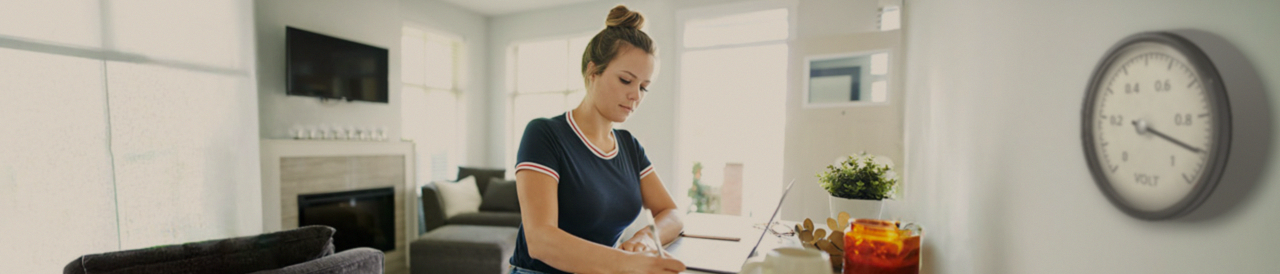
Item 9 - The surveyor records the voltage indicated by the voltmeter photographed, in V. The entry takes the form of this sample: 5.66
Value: 0.9
